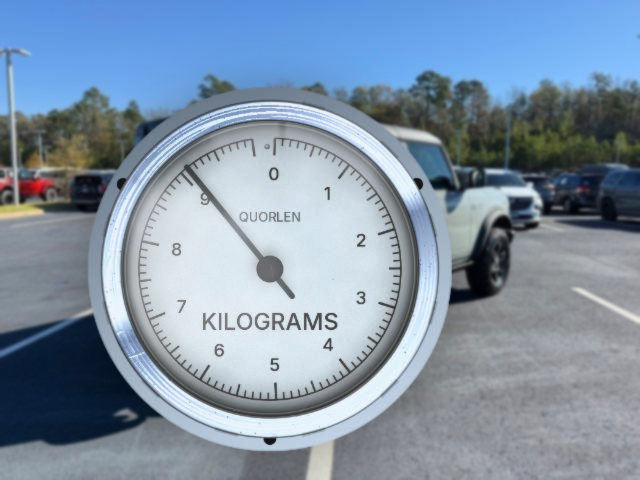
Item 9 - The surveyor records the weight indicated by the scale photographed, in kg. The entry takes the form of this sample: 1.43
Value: 9.1
